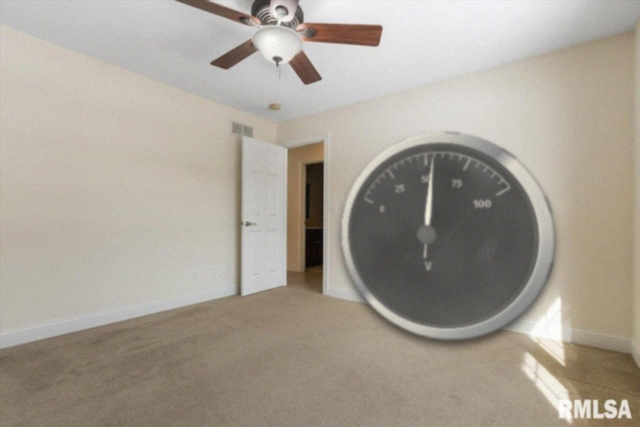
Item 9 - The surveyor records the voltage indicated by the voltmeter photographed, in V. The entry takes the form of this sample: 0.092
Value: 55
